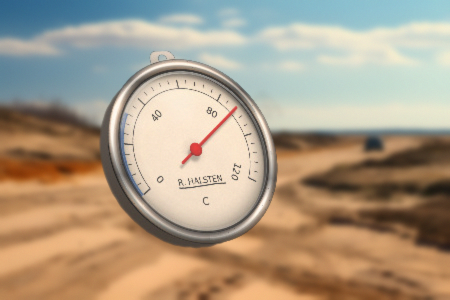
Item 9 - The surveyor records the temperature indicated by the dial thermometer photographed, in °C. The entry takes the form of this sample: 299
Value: 88
